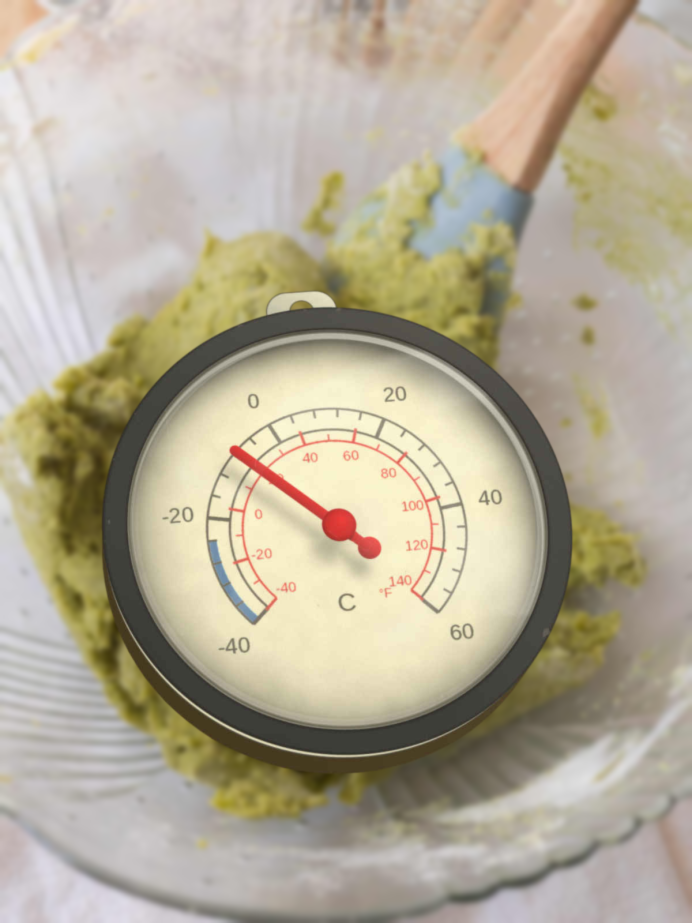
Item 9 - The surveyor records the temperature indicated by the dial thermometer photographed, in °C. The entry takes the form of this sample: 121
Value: -8
